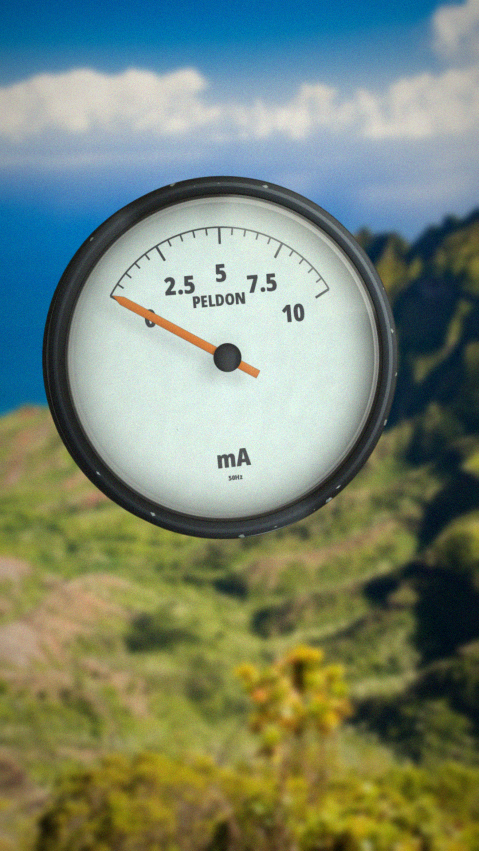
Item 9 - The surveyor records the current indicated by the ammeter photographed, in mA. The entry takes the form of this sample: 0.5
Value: 0
